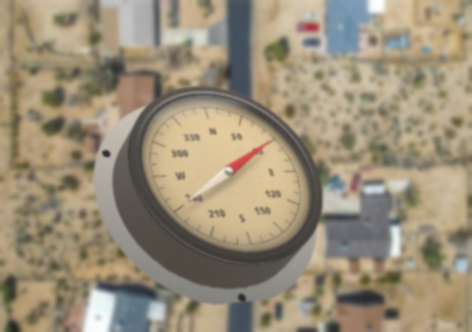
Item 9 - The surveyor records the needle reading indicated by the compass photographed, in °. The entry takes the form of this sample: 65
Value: 60
